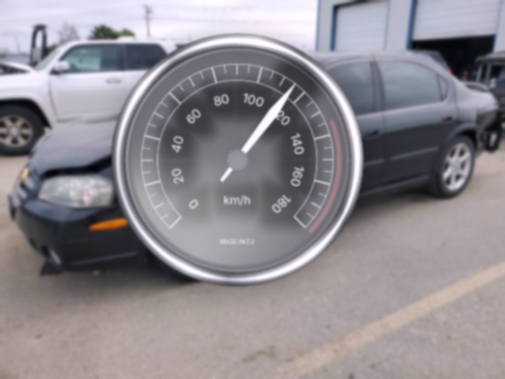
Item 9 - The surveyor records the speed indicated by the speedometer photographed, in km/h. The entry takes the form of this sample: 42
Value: 115
